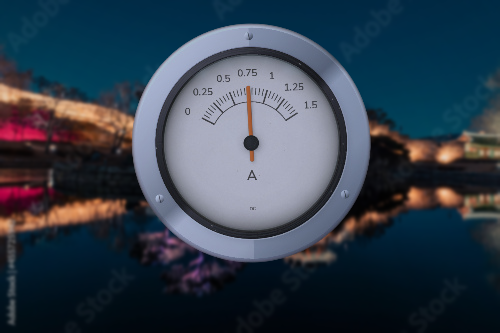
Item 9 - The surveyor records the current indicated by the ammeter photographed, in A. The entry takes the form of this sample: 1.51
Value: 0.75
